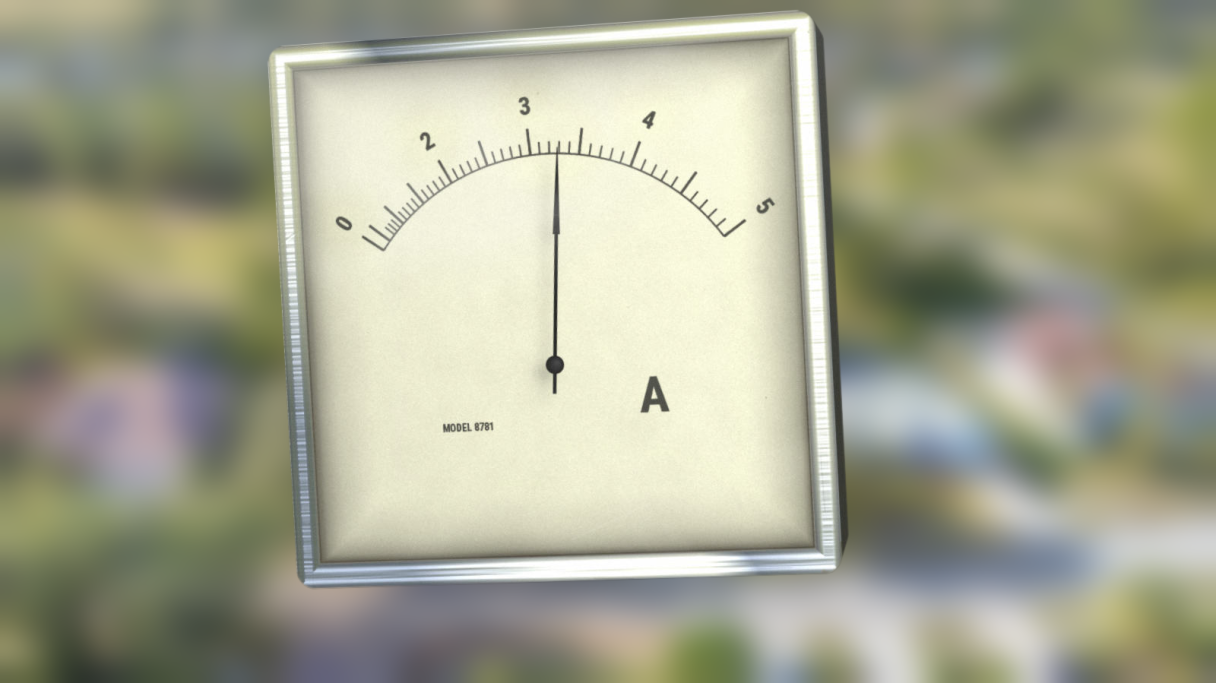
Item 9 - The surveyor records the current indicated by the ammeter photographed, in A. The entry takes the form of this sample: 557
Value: 3.3
